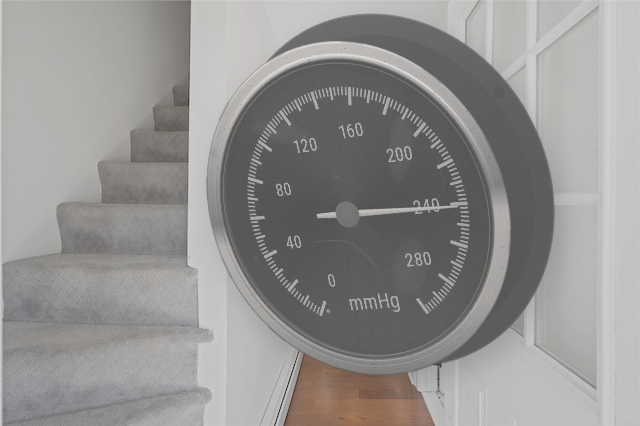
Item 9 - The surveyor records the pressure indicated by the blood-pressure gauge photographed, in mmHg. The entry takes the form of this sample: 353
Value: 240
